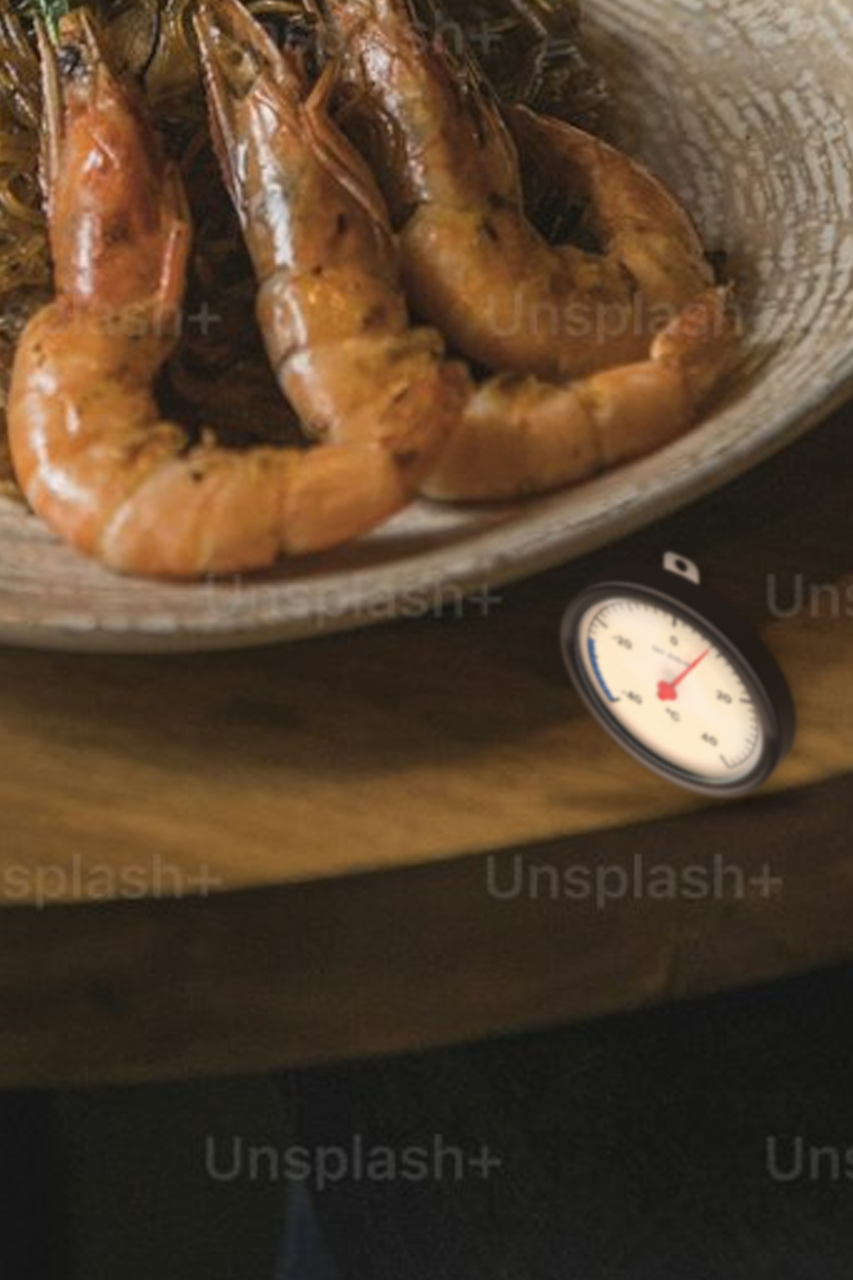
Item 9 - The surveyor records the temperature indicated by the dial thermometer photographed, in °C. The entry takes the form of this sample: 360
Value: 8
